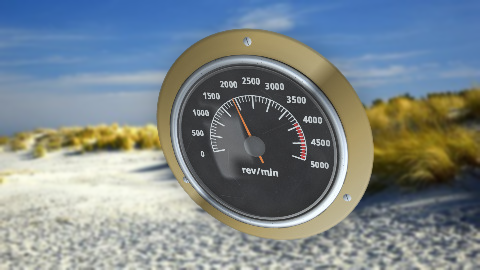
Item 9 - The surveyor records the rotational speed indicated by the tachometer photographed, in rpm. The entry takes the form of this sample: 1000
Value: 2000
